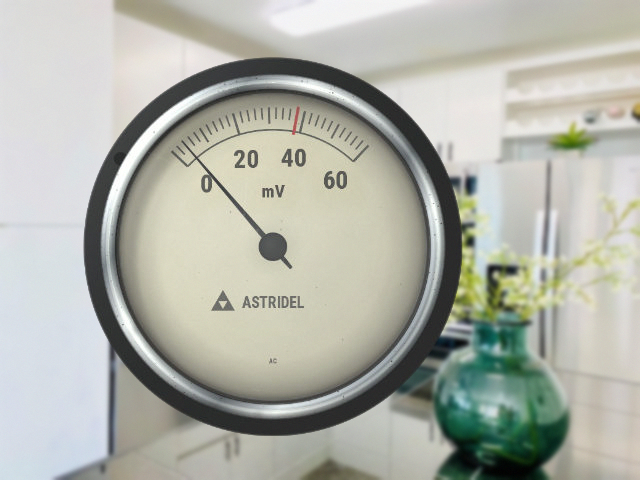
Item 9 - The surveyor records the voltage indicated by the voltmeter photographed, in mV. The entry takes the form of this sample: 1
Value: 4
